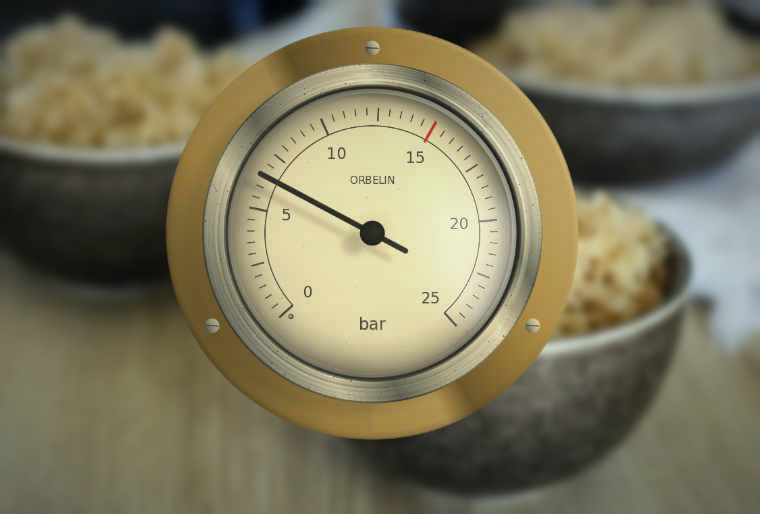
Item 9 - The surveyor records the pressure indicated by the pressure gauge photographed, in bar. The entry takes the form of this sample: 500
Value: 6.5
